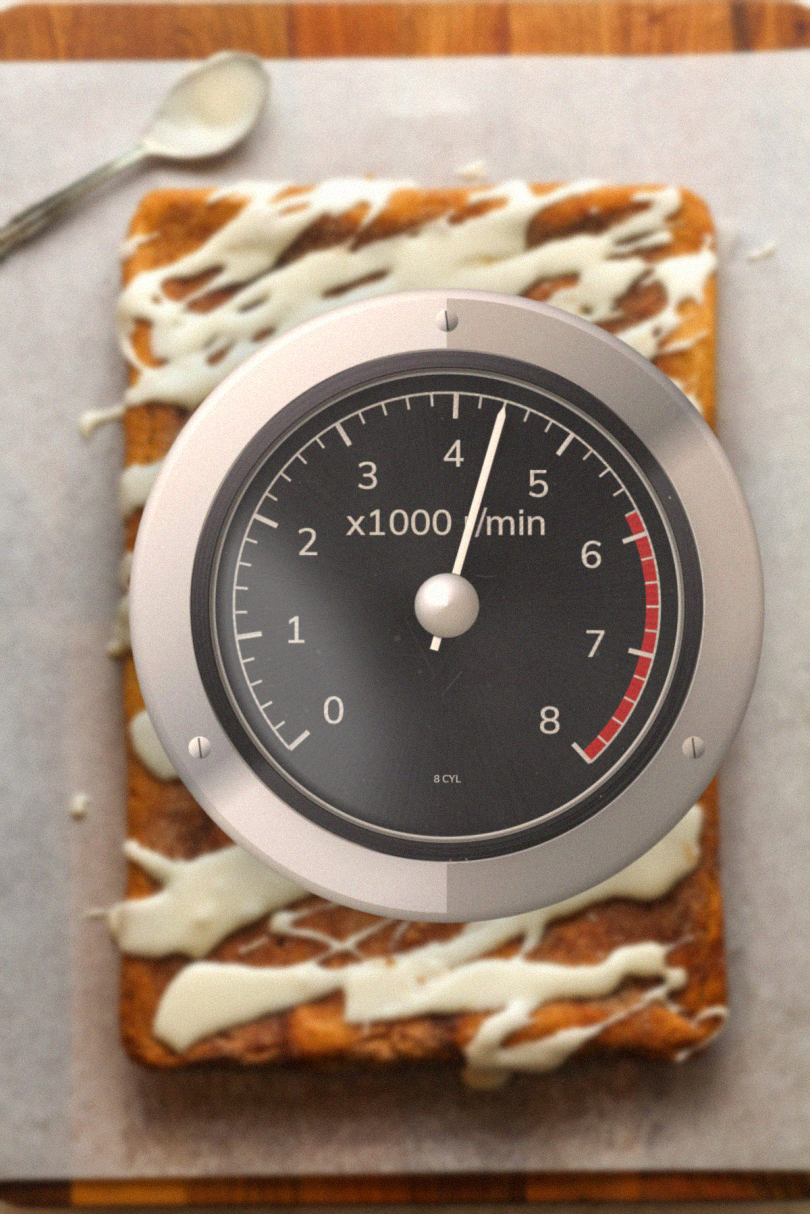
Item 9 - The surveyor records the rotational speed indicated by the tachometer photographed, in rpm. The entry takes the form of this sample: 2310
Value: 4400
